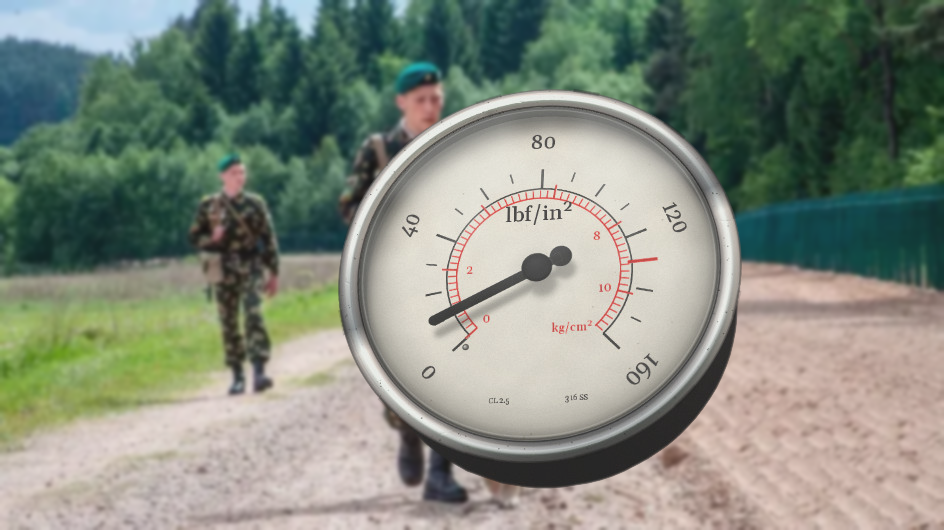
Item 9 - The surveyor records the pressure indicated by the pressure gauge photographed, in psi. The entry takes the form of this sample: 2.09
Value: 10
